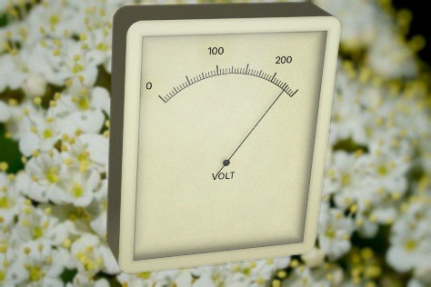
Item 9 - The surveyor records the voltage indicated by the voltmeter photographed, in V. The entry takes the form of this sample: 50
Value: 225
